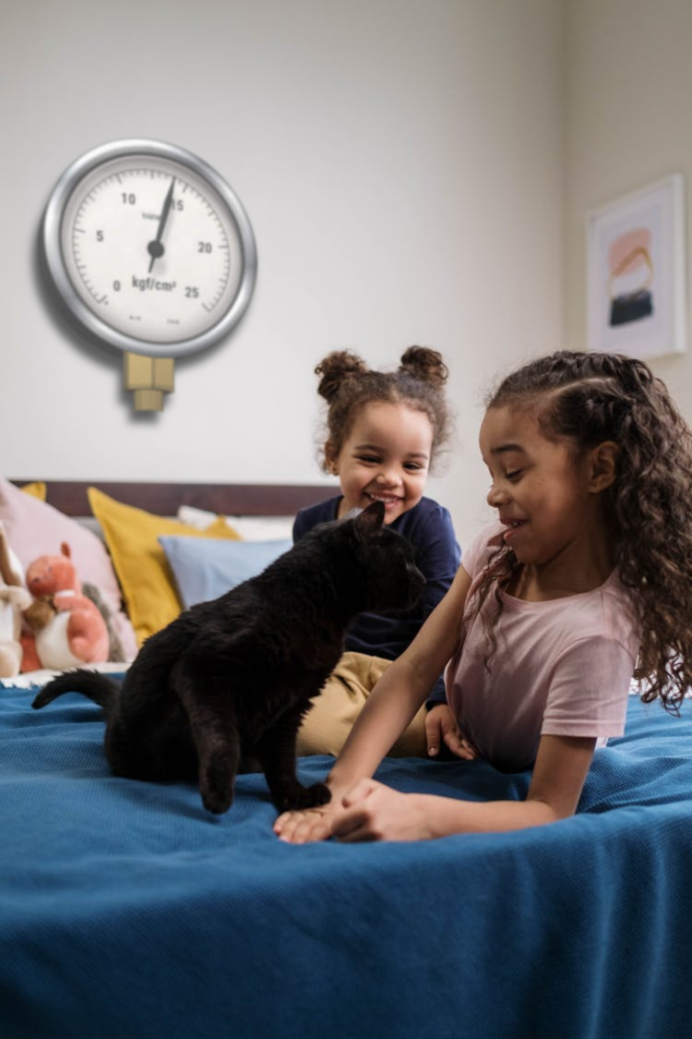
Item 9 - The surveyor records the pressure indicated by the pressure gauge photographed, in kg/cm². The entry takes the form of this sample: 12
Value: 14
